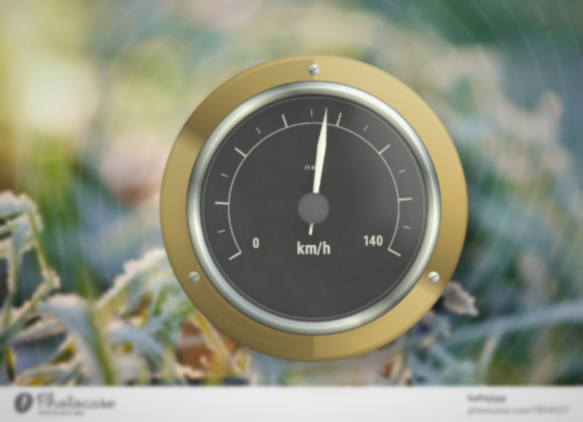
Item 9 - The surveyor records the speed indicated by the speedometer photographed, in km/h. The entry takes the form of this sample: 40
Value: 75
